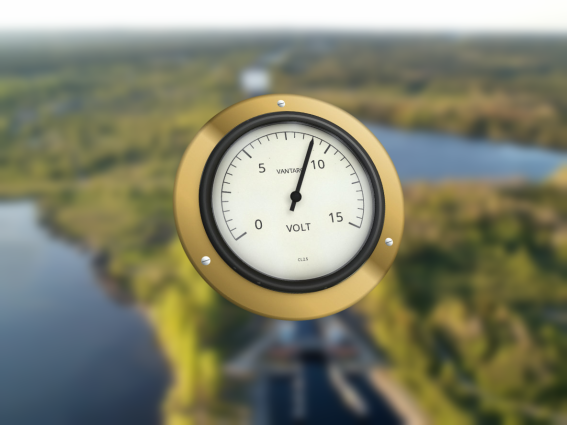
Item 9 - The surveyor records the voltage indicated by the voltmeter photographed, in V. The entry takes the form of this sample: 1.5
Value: 9
